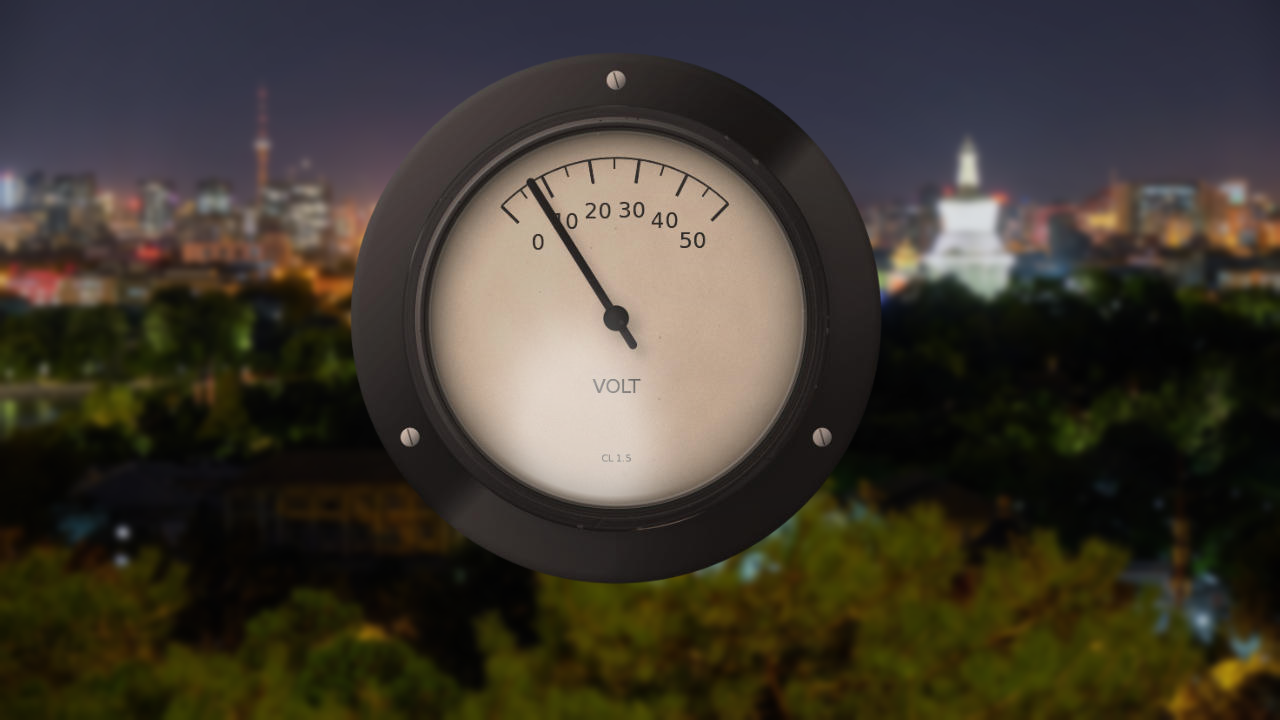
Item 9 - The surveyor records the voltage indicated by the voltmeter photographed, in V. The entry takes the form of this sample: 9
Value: 7.5
